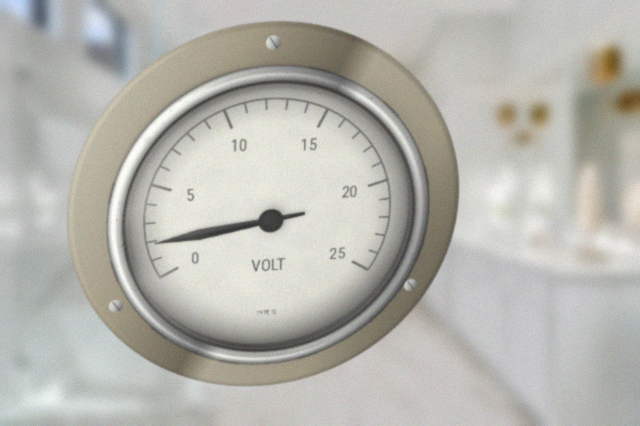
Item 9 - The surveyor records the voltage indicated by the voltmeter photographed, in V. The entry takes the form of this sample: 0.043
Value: 2
